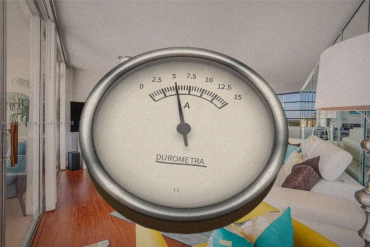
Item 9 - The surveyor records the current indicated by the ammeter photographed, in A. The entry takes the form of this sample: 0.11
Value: 5
